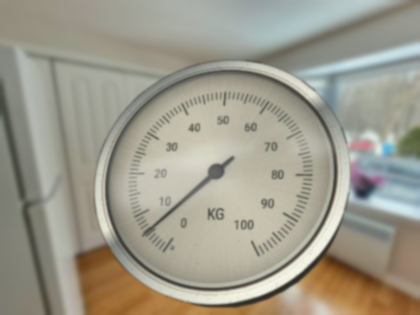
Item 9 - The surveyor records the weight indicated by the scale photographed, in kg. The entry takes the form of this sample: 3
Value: 5
